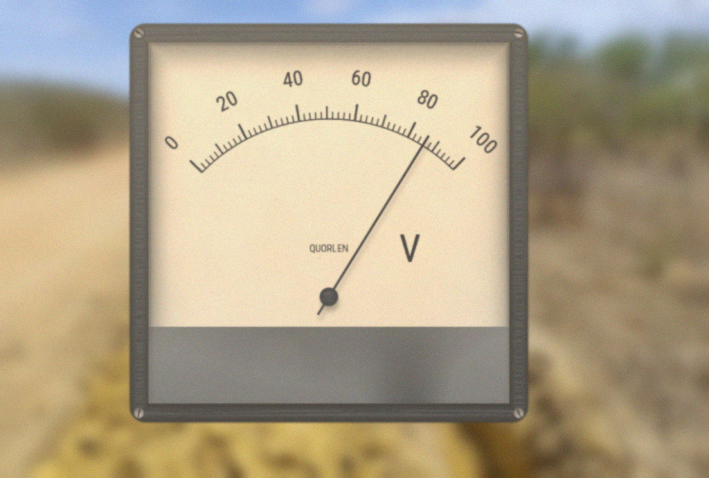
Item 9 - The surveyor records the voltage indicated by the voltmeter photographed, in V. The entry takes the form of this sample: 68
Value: 86
